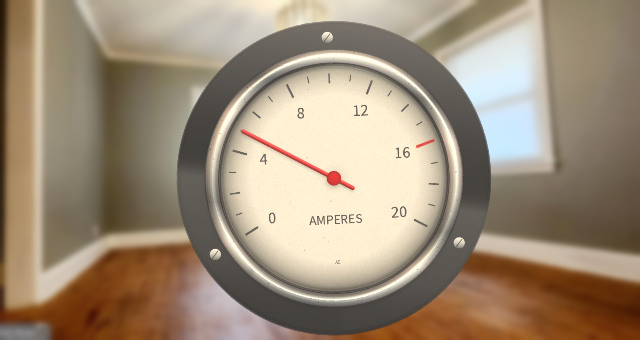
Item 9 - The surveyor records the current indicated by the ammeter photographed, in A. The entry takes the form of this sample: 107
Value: 5
